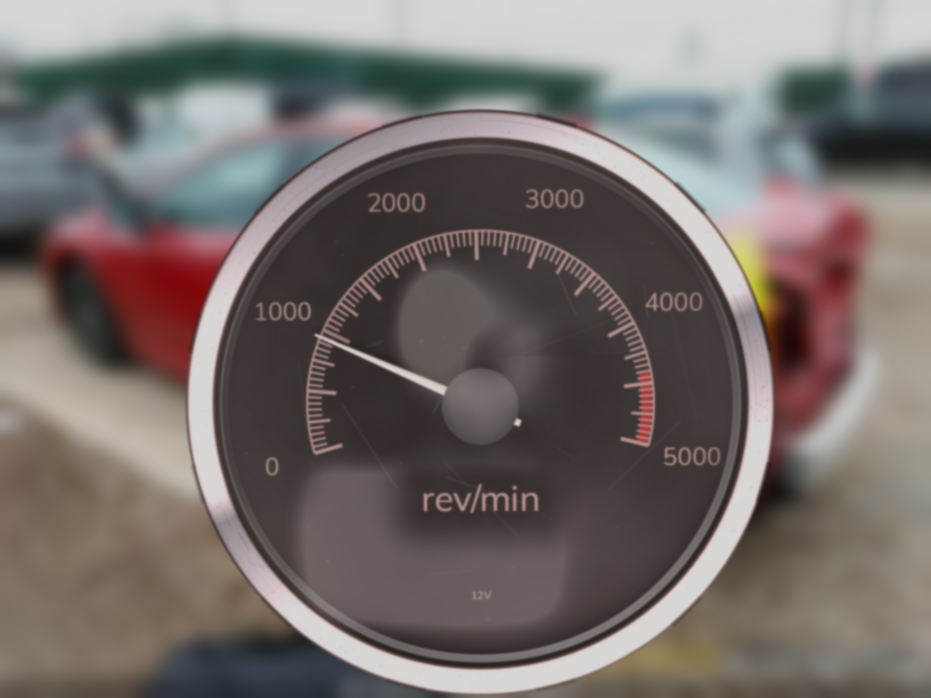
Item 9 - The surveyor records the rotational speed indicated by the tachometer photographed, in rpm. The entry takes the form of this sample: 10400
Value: 950
